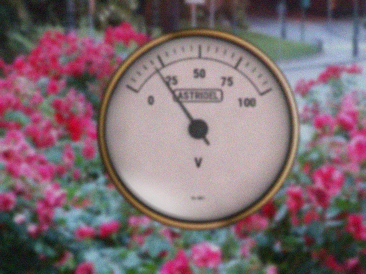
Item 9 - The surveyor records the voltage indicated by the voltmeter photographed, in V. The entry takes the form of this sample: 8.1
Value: 20
